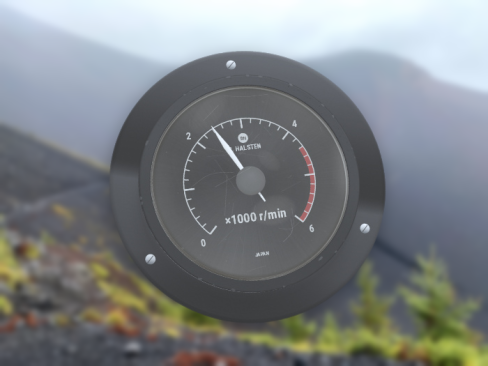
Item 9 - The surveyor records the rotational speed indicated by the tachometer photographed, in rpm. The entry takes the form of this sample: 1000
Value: 2400
